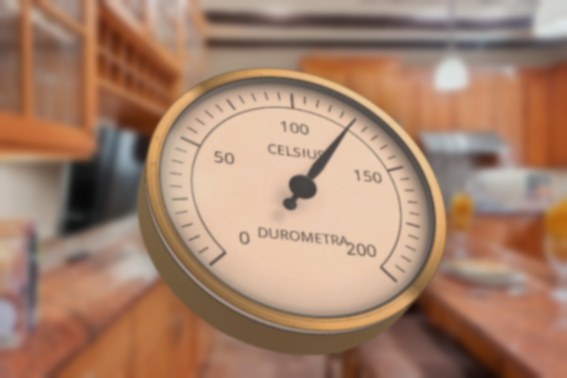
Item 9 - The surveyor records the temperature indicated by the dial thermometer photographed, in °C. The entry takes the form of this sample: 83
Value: 125
